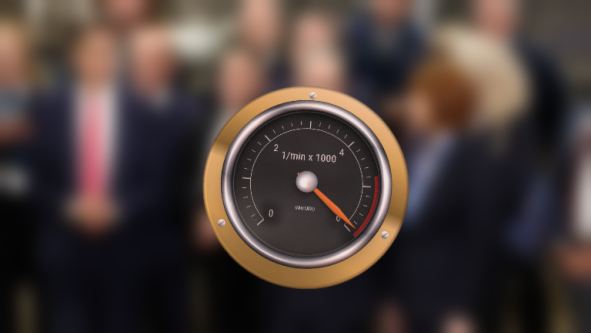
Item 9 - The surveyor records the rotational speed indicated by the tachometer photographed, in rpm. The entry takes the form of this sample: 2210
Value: 5900
